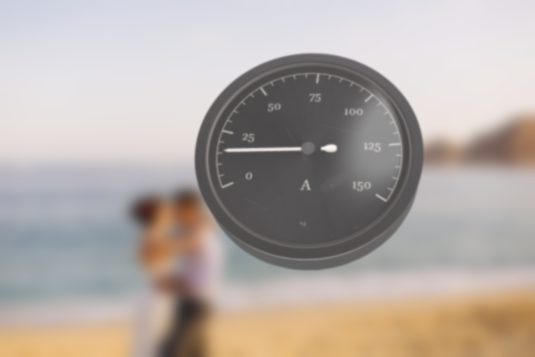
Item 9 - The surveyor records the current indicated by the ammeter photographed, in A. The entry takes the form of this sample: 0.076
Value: 15
